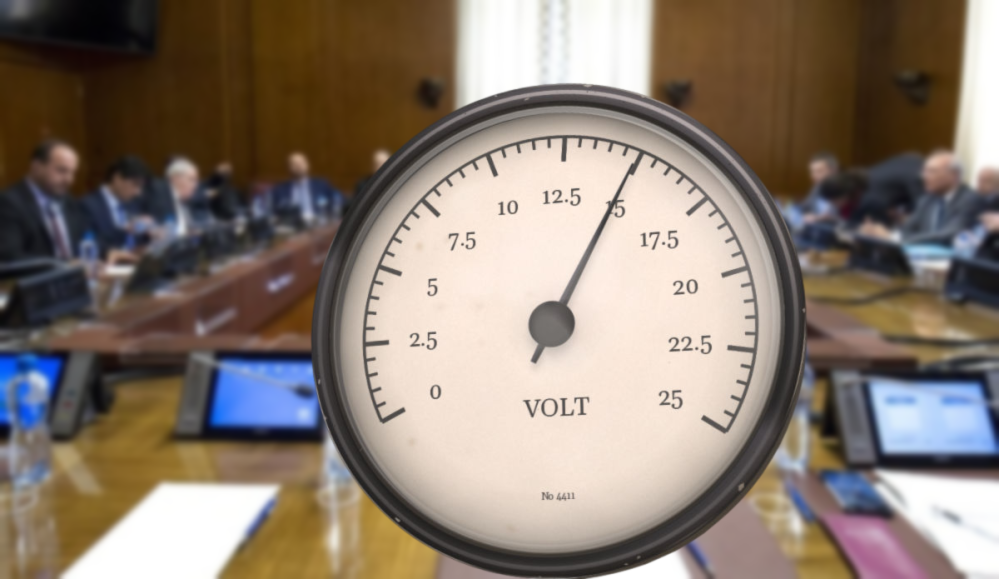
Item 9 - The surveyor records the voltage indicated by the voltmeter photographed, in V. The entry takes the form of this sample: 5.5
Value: 15
